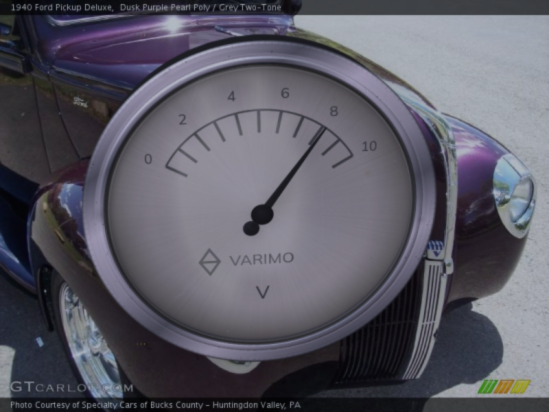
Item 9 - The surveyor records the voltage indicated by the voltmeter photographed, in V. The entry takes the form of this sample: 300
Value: 8
